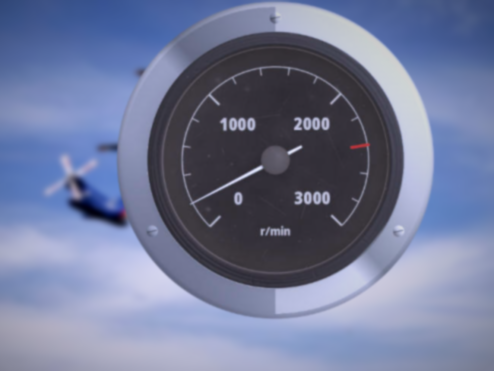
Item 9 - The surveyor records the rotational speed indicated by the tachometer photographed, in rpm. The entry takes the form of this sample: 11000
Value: 200
